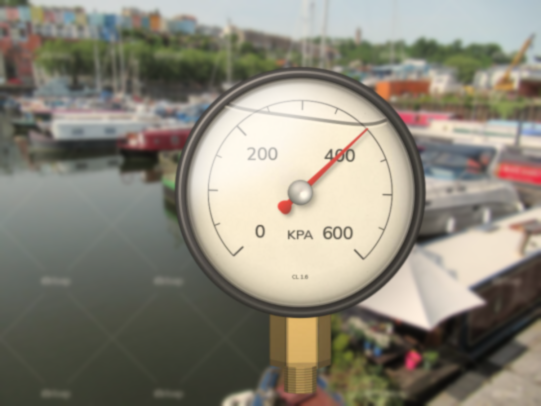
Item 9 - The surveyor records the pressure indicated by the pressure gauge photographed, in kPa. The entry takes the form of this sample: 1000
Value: 400
